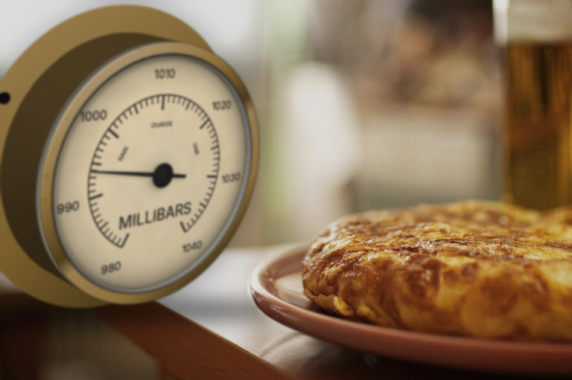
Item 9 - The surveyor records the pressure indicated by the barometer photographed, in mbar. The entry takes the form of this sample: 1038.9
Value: 994
